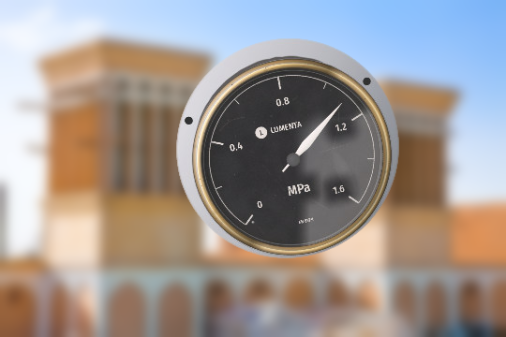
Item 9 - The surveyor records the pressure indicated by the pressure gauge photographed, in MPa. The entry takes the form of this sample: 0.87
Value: 1.1
